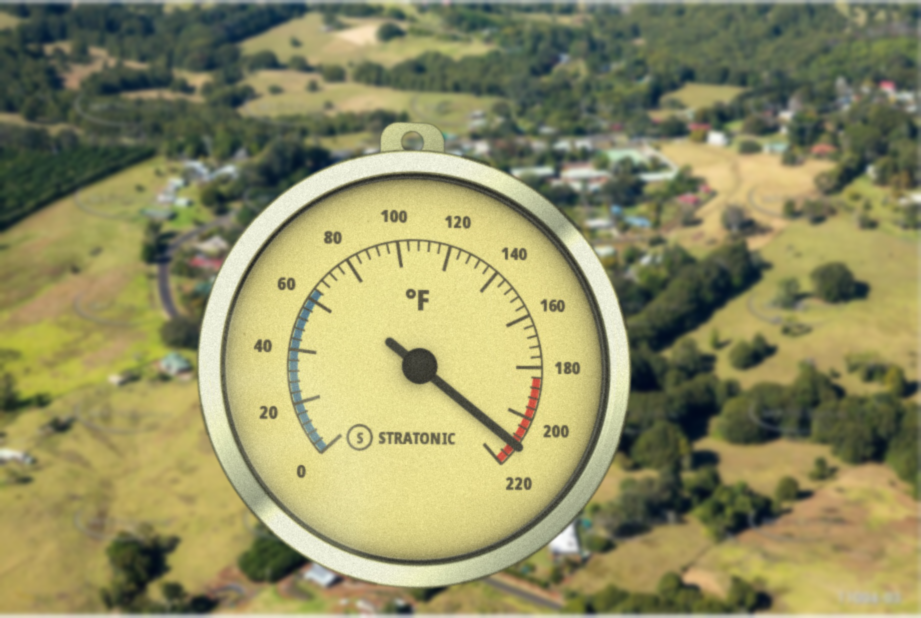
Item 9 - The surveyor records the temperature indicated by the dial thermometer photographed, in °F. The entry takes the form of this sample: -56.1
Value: 212
